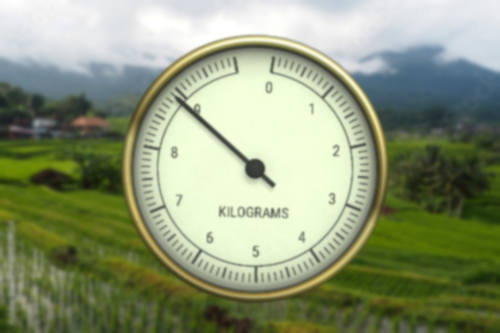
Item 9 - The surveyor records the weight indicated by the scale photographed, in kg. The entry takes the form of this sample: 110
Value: 8.9
